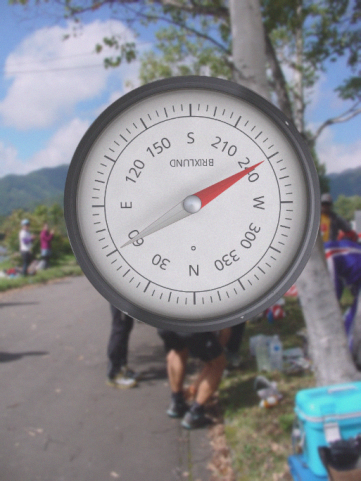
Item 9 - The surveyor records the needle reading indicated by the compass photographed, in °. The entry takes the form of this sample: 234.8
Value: 240
